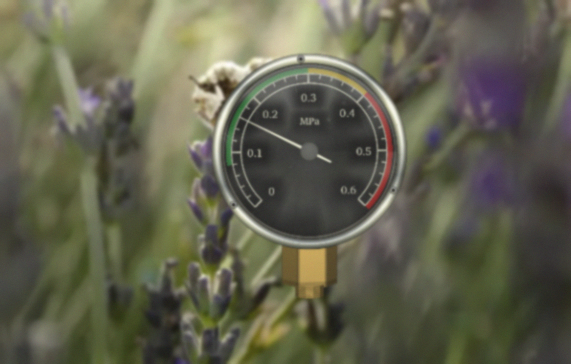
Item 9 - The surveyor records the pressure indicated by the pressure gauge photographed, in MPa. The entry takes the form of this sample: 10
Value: 0.16
